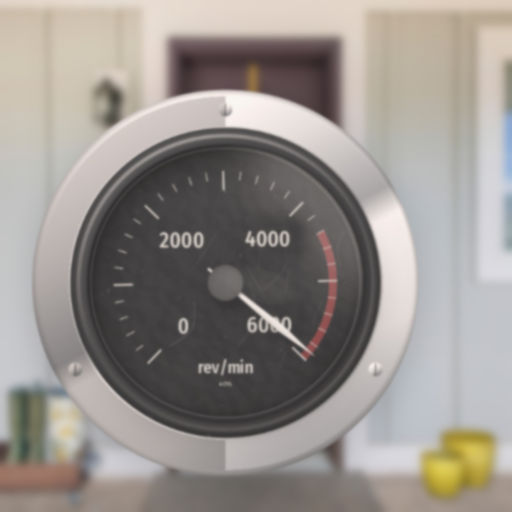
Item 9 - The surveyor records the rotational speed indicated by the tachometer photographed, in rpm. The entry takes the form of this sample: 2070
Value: 5900
